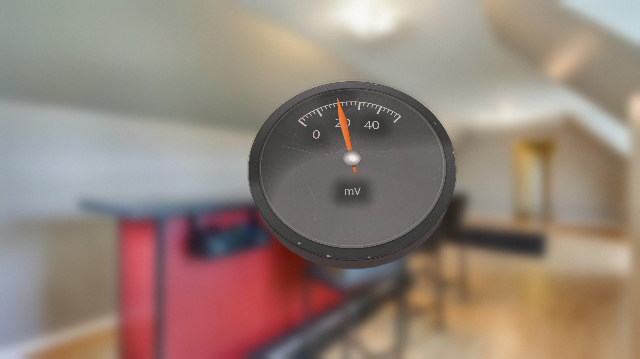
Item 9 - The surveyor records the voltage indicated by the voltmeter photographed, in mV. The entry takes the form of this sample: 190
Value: 20
